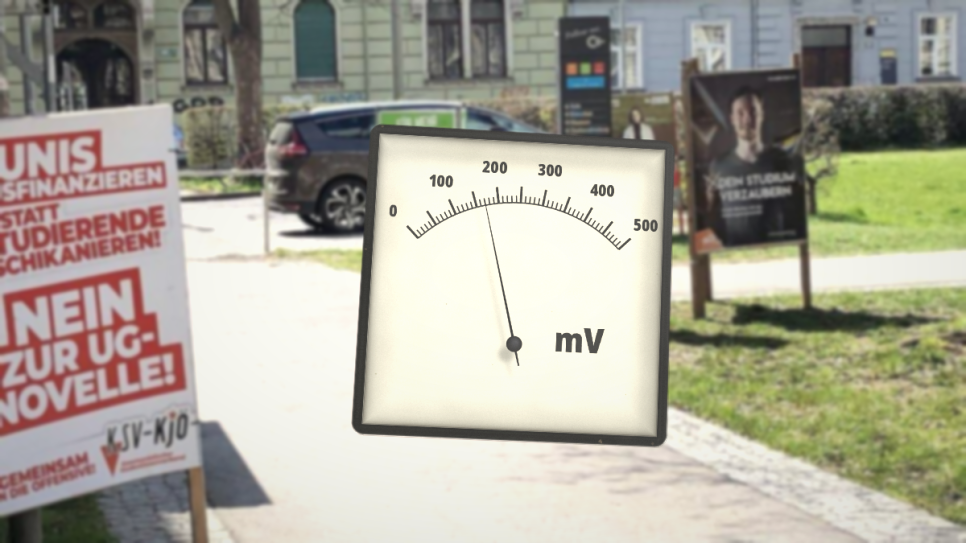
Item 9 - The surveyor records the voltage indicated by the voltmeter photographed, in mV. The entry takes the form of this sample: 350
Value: 170
